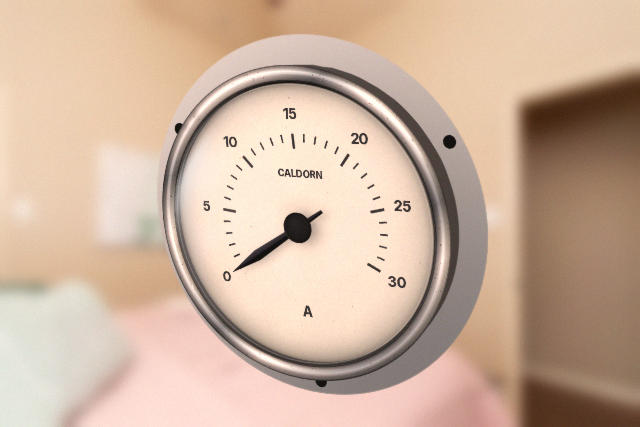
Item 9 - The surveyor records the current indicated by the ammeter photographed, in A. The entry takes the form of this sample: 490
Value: 0
